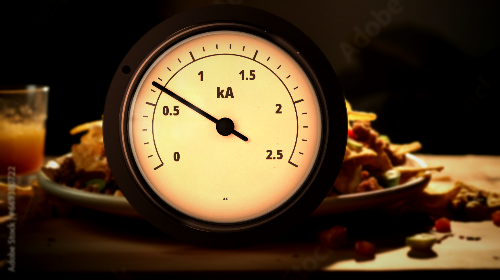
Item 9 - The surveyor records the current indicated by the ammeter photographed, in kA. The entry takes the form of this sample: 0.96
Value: 0.65
